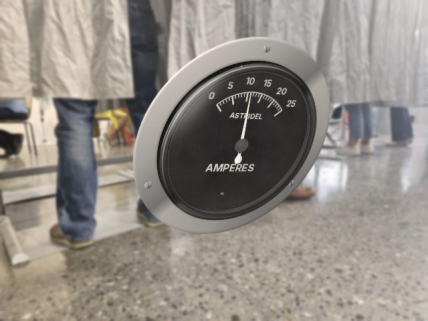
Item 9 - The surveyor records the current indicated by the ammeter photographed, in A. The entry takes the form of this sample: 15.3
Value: 10
